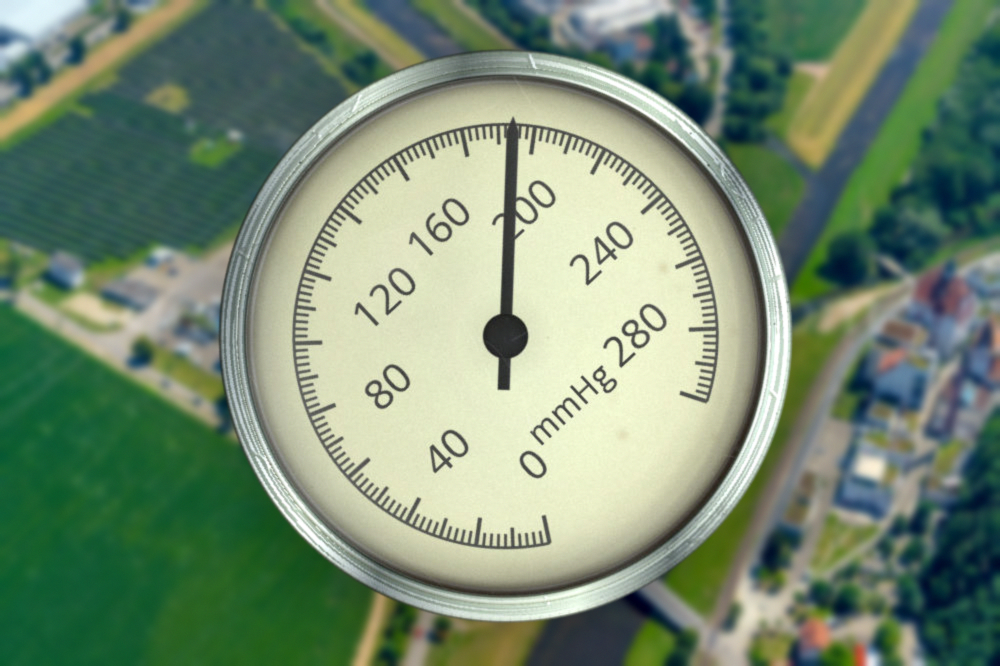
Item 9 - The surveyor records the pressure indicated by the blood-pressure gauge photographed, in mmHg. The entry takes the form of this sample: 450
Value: 194
